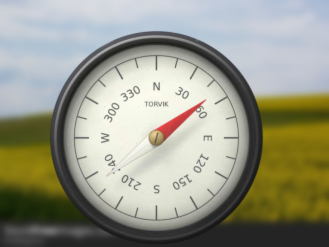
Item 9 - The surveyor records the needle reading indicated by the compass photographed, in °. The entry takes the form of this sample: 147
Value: 52.5
